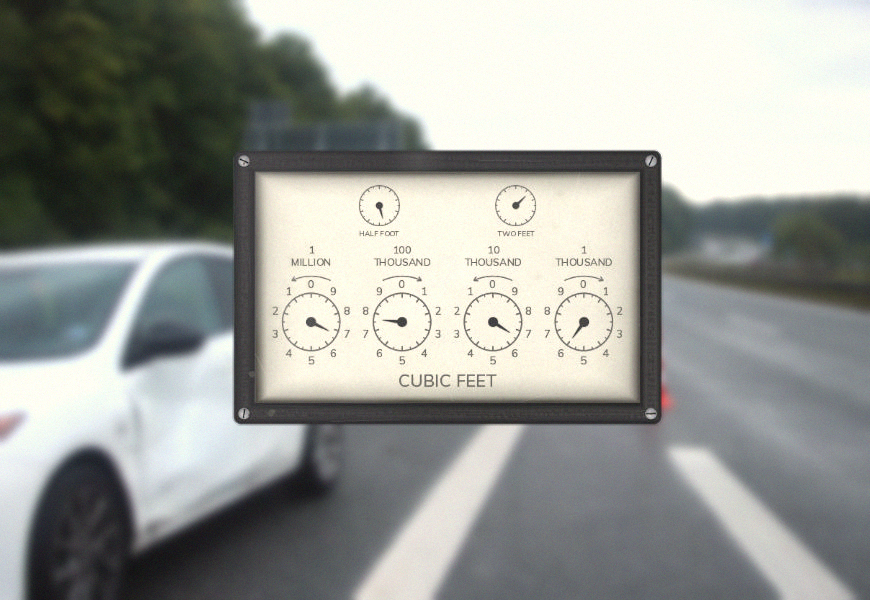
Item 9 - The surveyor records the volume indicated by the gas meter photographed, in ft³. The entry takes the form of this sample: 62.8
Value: 676600
